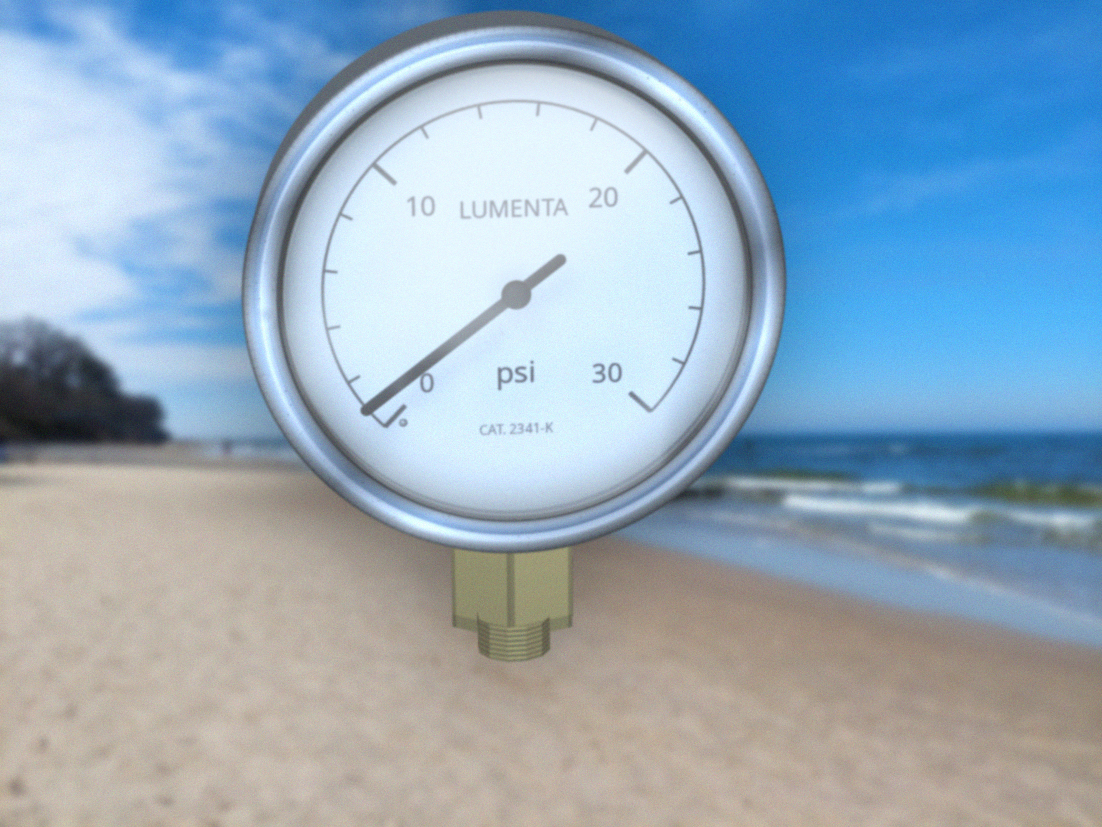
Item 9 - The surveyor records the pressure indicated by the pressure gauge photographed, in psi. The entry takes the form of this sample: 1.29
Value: 1
